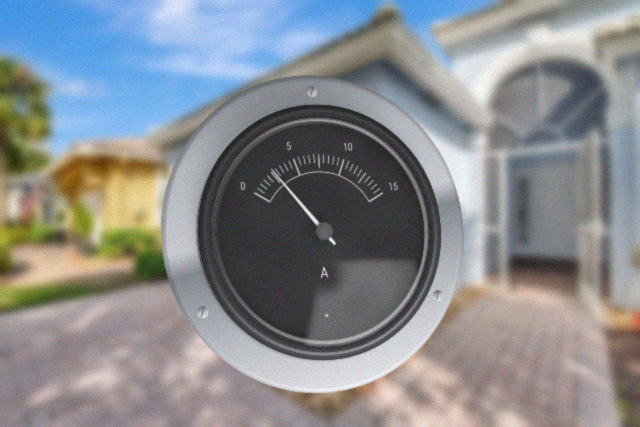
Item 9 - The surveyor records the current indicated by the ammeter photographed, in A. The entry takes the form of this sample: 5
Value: 2.5
